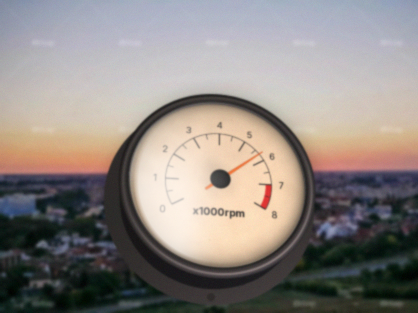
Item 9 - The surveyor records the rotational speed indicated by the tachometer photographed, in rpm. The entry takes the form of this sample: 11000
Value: 5750
